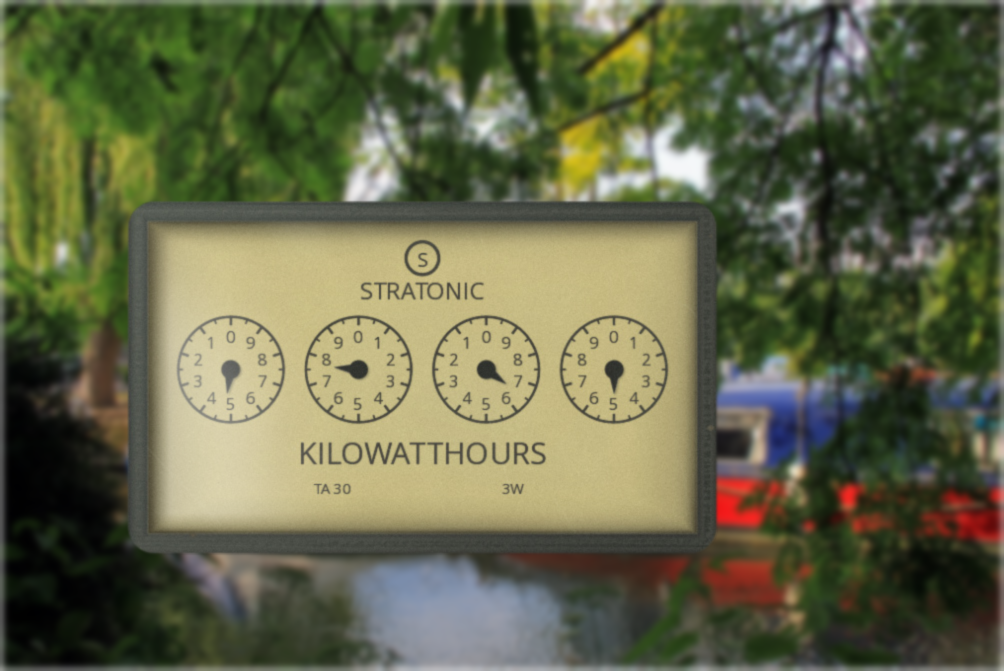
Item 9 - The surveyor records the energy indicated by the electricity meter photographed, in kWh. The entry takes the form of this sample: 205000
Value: 4765
